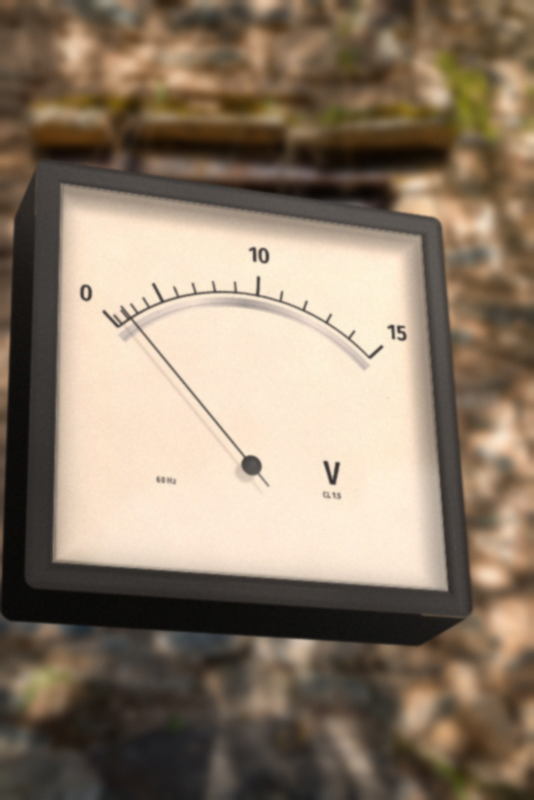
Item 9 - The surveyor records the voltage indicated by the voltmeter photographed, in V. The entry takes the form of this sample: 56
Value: 2
